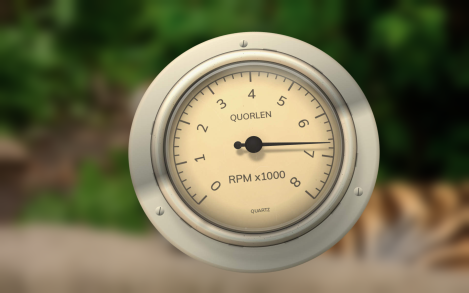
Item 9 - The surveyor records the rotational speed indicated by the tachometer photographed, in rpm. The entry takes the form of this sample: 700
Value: 6700
